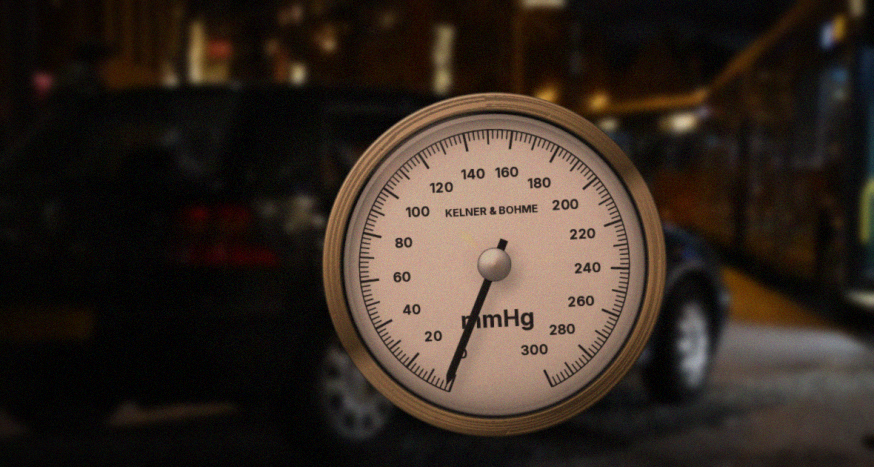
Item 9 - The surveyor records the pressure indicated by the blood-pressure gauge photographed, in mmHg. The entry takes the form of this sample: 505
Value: 2
